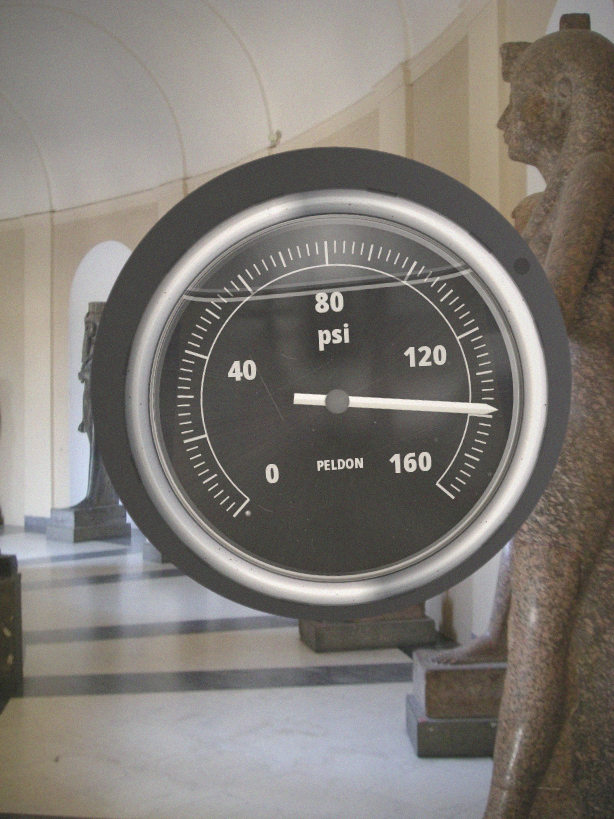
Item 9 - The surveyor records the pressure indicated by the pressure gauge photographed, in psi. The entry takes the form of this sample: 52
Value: 138
